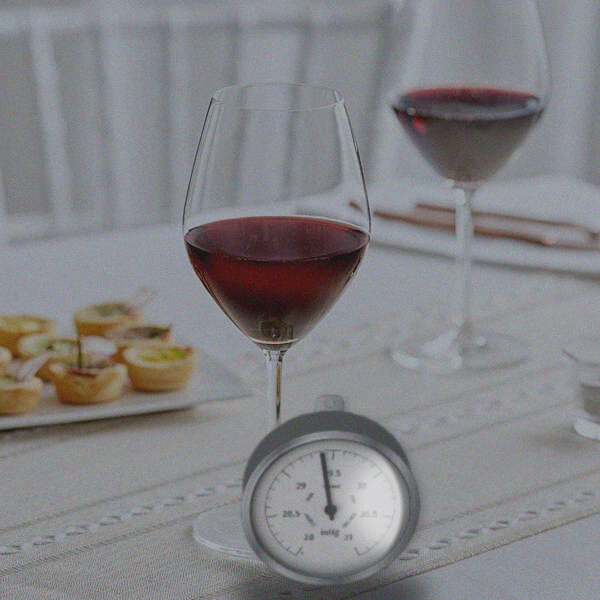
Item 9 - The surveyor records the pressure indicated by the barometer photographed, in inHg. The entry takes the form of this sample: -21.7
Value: 29.4
